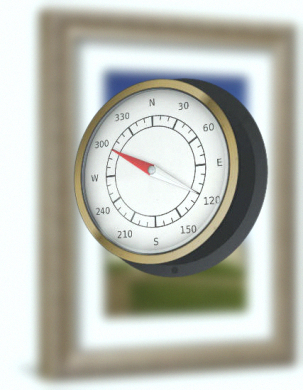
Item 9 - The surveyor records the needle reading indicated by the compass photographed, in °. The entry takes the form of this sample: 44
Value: 300
